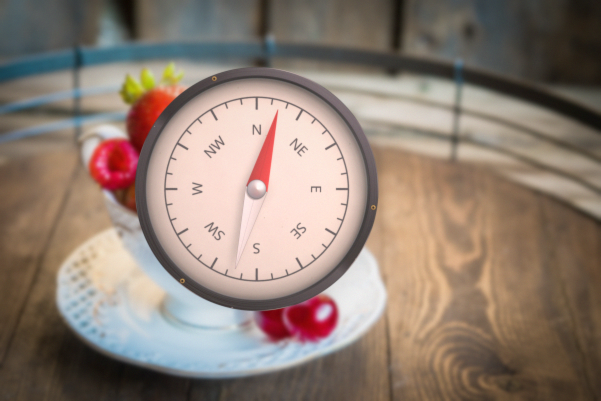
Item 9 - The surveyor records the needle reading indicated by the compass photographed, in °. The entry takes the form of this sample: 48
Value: 15
